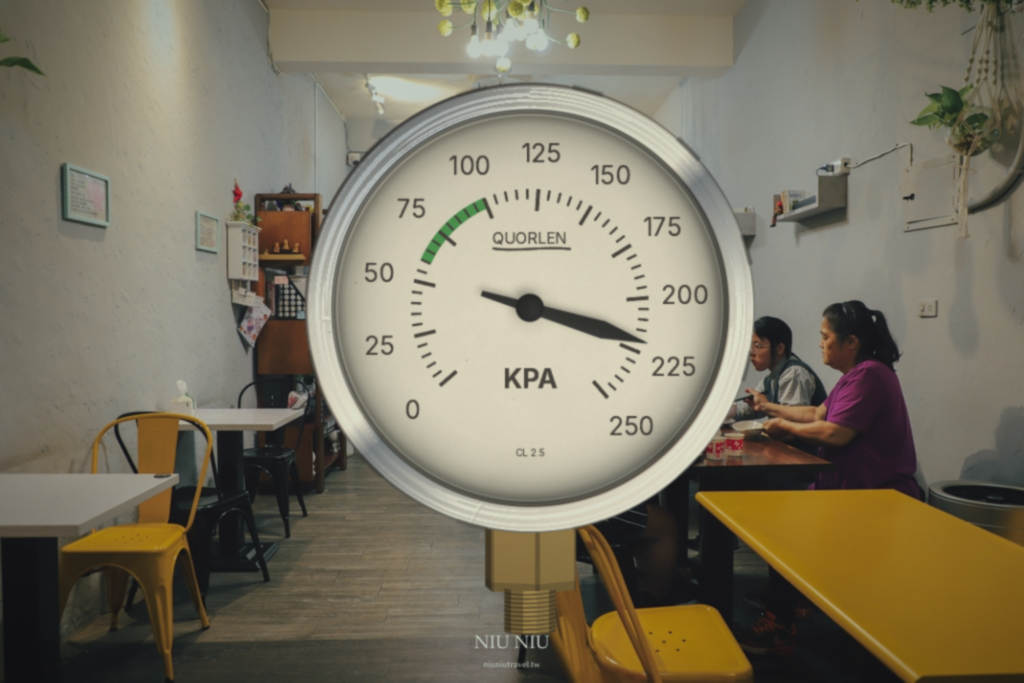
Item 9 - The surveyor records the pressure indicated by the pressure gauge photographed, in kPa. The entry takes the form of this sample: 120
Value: 220
